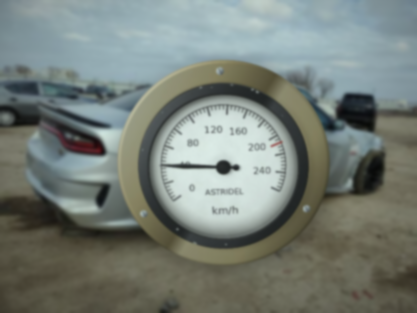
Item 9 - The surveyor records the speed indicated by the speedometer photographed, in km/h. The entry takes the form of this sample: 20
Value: 40
